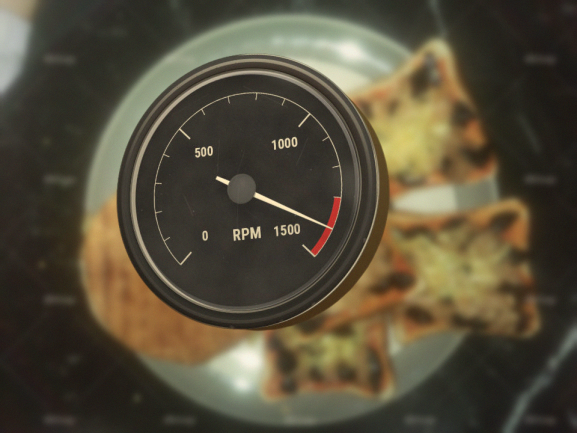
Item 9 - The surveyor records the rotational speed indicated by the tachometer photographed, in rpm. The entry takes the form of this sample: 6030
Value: 1400
